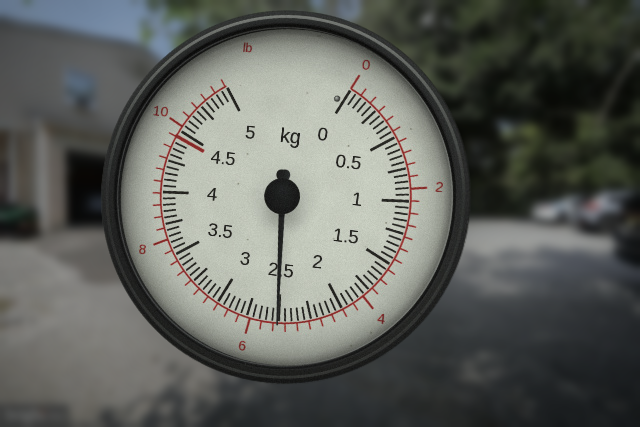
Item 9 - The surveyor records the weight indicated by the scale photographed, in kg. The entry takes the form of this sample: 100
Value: 2.5
